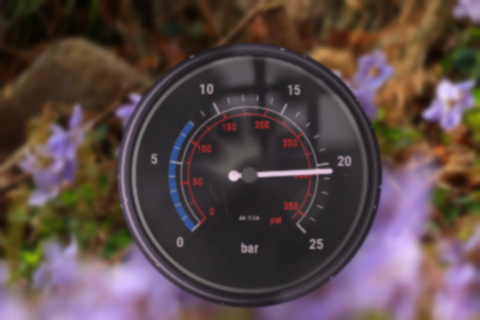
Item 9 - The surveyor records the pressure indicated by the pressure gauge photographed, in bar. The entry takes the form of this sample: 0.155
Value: 20.5
